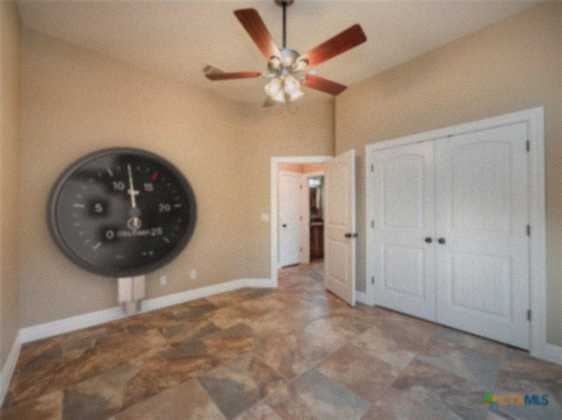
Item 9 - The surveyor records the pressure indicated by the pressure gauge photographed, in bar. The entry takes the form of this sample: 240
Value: 12
